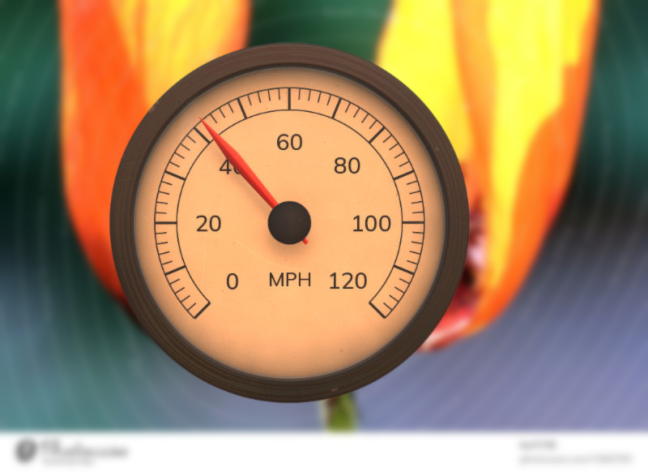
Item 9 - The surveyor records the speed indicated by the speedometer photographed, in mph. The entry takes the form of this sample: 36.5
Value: 42
